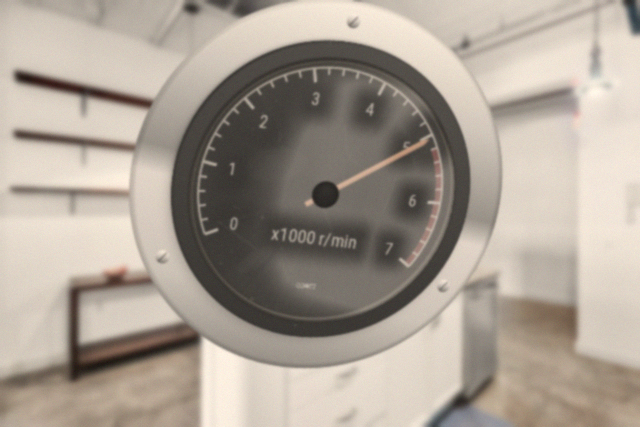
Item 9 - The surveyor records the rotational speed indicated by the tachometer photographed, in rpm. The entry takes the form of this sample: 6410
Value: 5000
